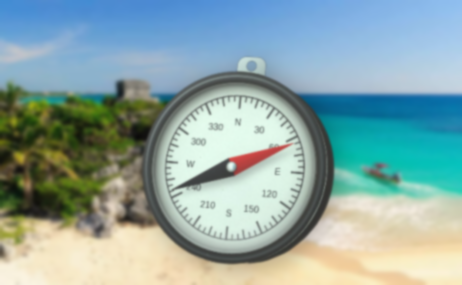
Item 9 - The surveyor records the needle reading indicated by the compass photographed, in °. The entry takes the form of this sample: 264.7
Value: 65
